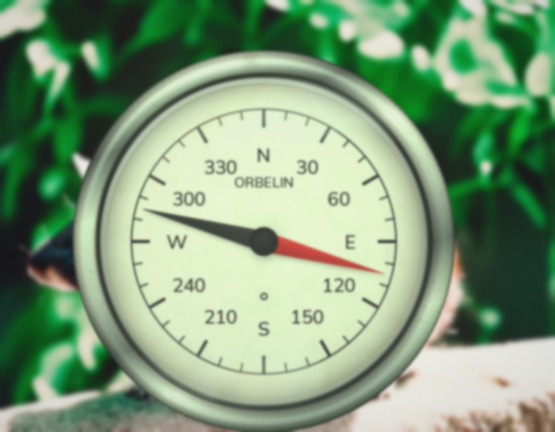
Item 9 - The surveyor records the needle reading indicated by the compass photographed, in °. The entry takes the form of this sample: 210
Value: 105
